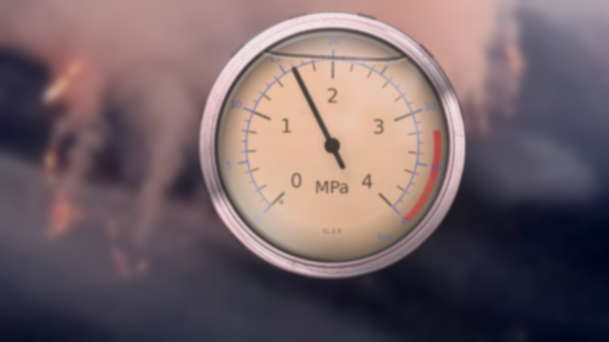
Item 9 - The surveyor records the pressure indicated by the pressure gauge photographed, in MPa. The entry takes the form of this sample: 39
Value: 1.6
